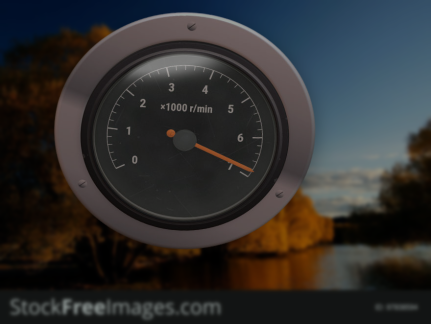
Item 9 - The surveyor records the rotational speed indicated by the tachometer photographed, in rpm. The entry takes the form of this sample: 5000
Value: 6800
